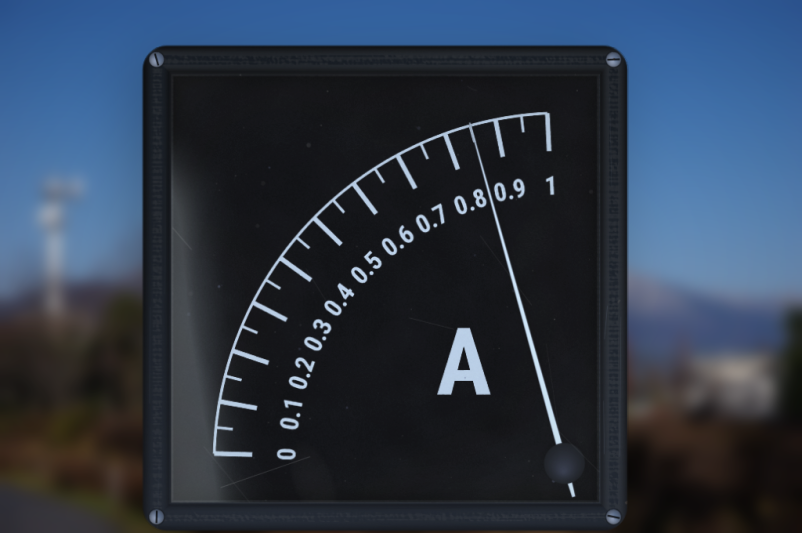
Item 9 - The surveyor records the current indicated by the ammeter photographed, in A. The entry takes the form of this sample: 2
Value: 0.85
